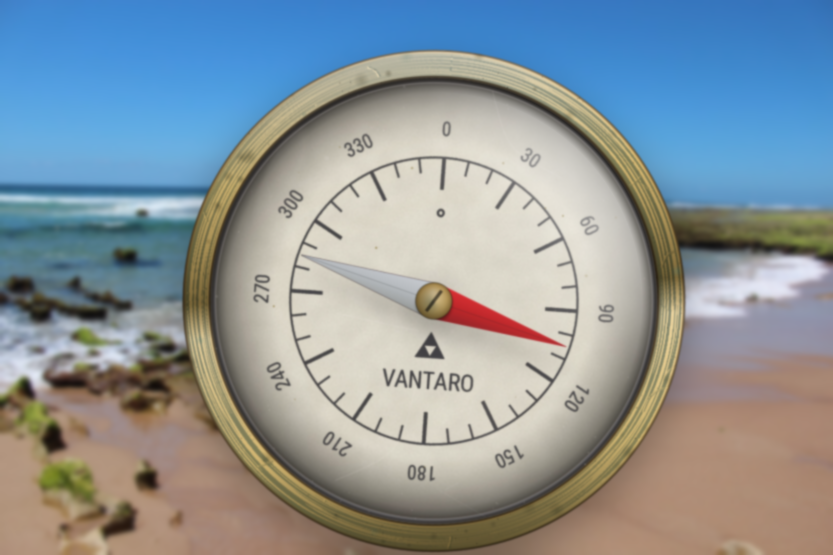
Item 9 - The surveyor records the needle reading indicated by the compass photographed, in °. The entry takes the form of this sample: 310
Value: 105
